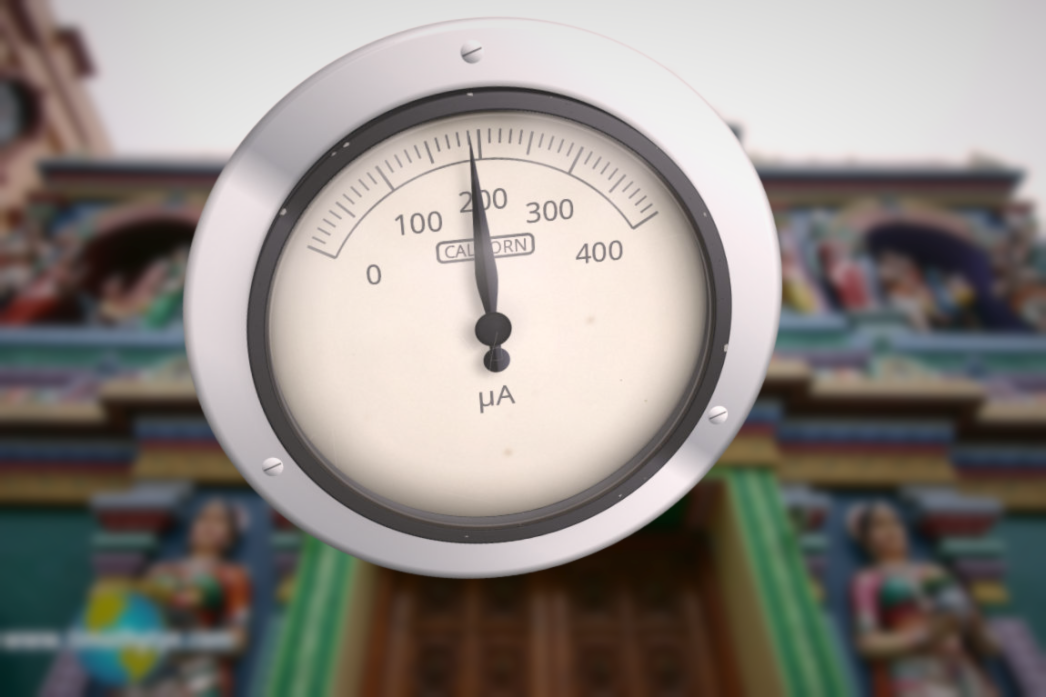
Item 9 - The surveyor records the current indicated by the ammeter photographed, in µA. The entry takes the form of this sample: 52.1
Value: 190
